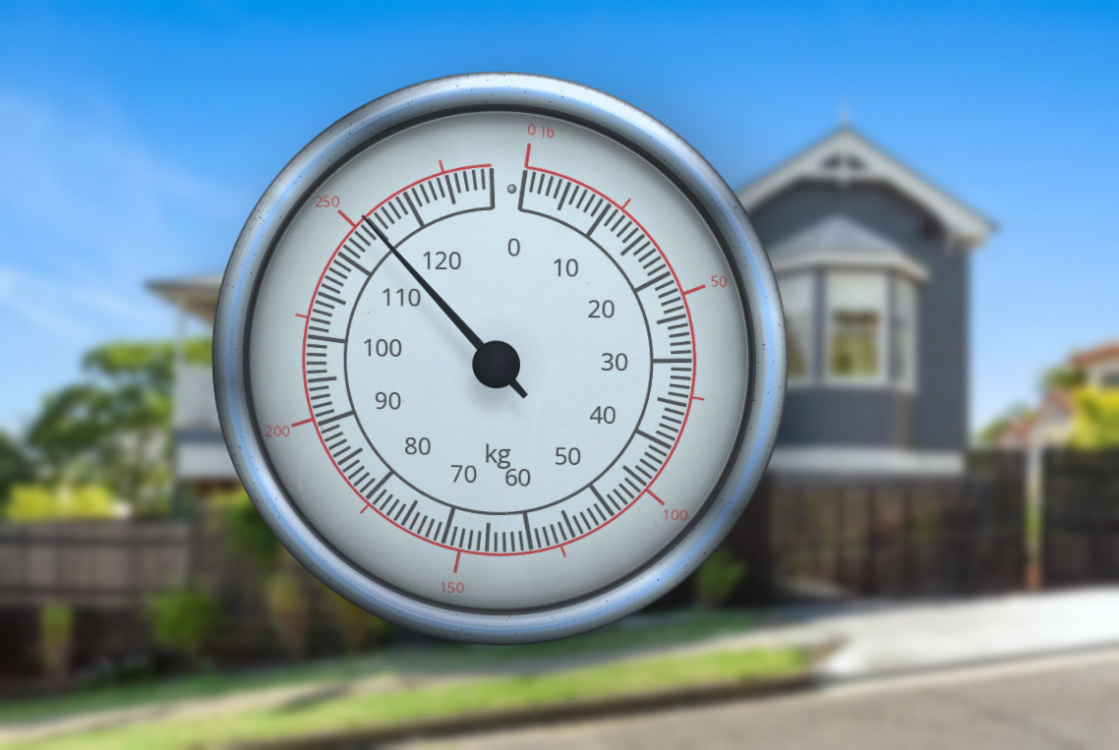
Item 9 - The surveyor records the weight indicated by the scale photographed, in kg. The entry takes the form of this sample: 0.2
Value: 115
